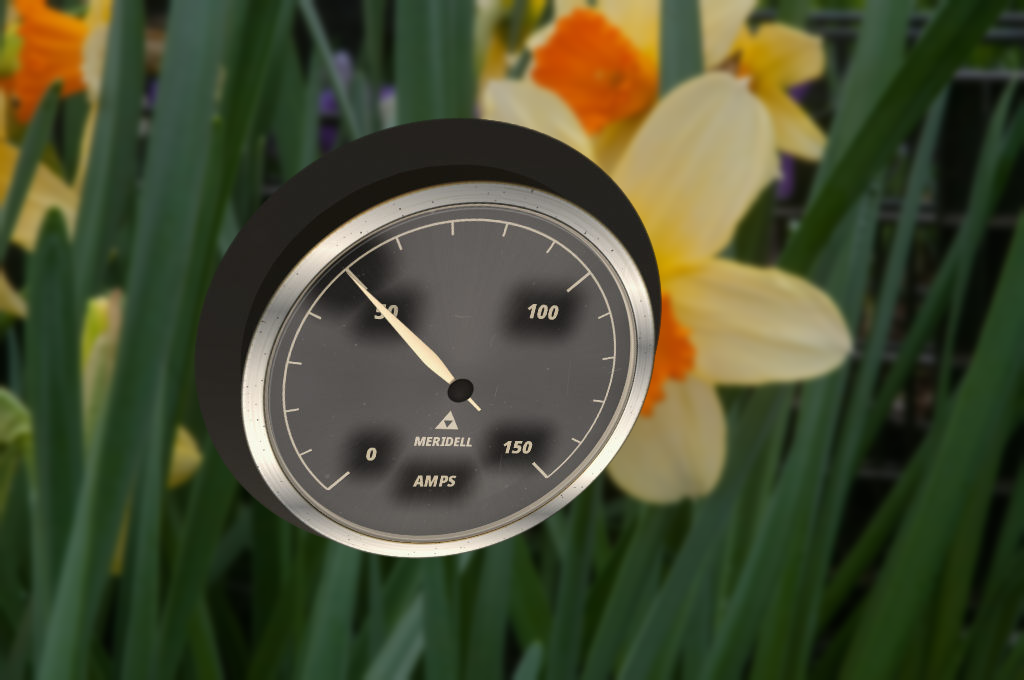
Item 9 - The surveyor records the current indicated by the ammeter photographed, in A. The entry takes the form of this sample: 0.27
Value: 50
